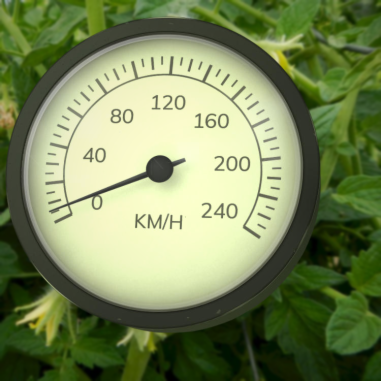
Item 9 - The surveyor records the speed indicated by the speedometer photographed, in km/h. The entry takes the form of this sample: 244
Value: 5
